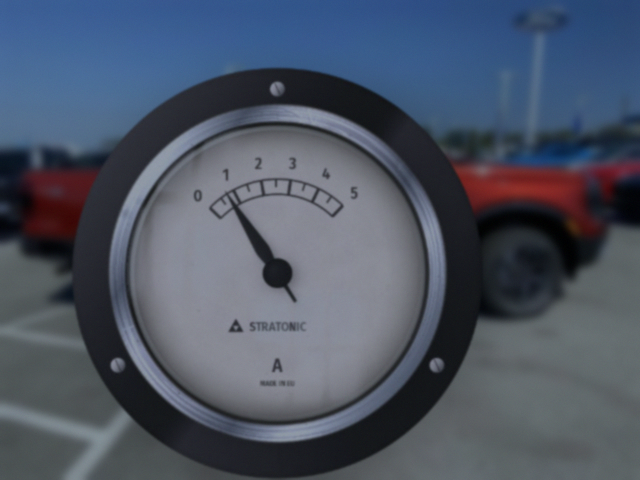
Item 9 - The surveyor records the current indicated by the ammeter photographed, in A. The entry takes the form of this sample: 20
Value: 0.75
